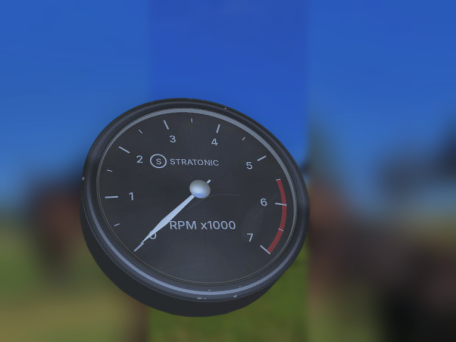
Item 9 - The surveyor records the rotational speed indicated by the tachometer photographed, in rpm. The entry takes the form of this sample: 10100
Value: 0
